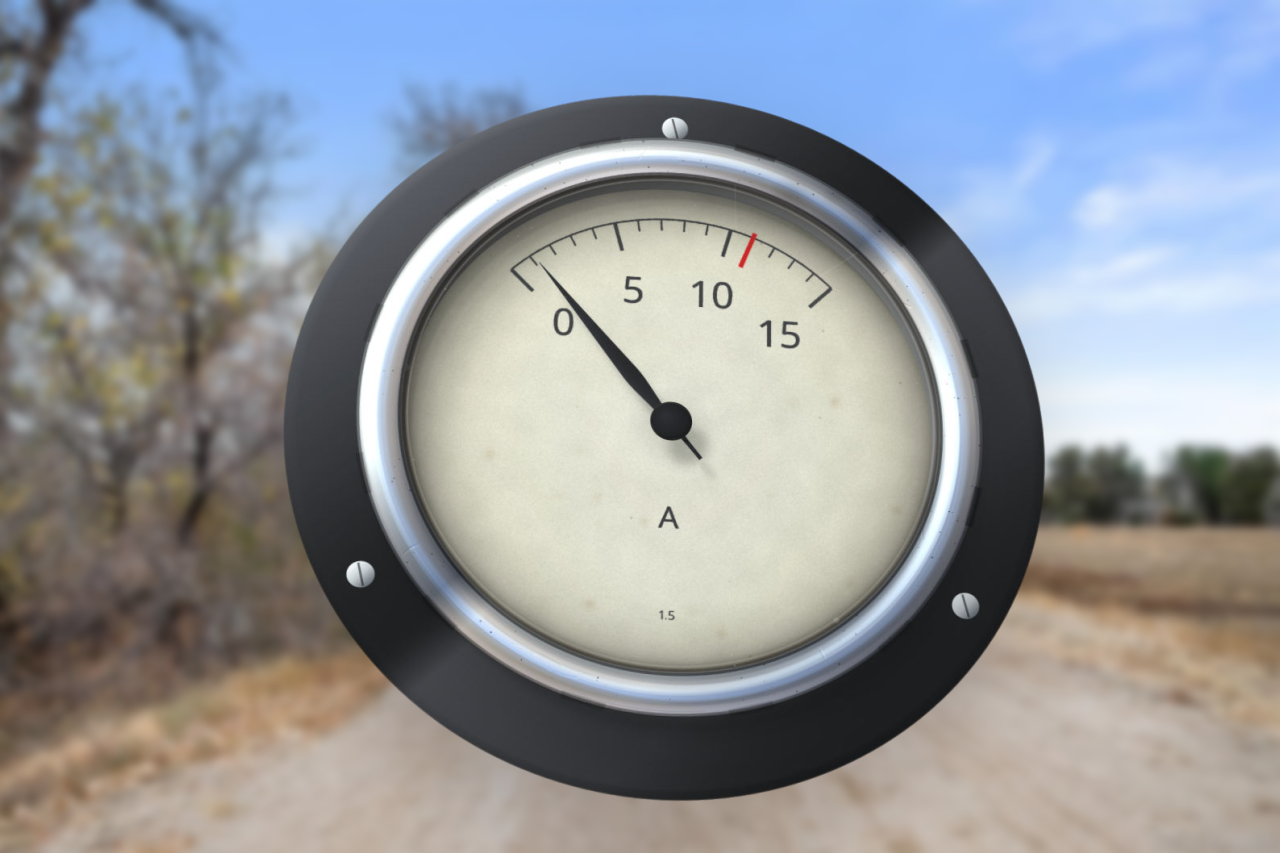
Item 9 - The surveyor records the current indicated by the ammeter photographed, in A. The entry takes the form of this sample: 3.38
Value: 1
